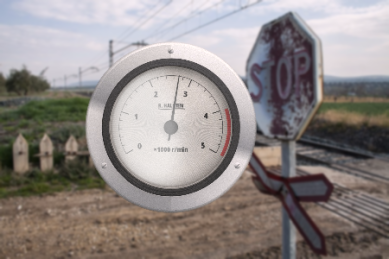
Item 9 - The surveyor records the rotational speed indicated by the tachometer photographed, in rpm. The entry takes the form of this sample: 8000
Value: 2700
